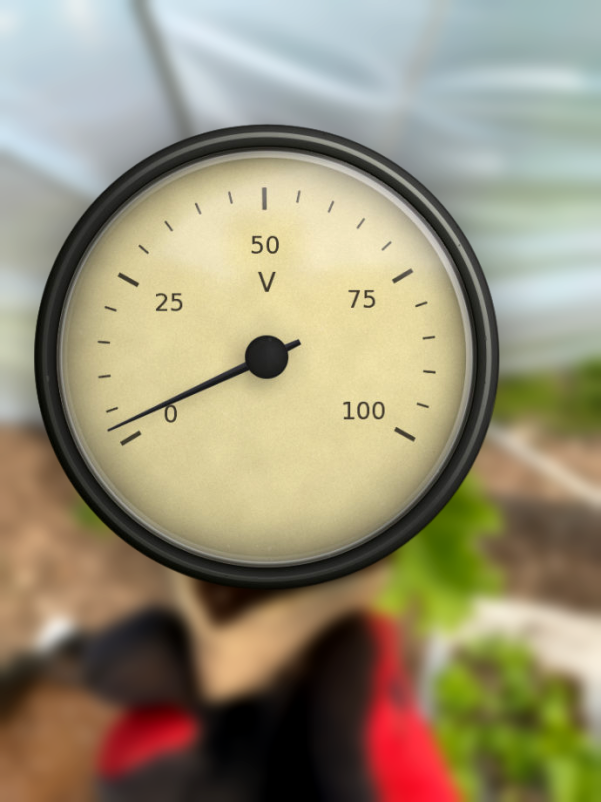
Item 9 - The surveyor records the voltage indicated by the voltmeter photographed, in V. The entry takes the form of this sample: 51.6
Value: 2.5
